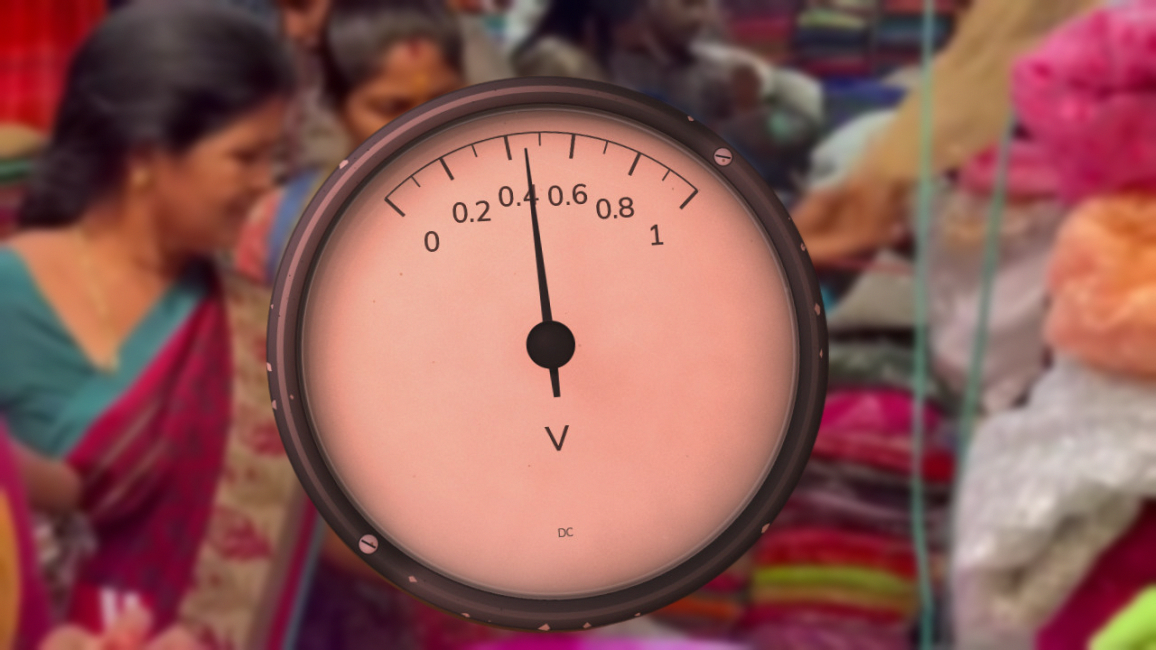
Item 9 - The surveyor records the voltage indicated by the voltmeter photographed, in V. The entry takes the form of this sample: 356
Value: 0.45
